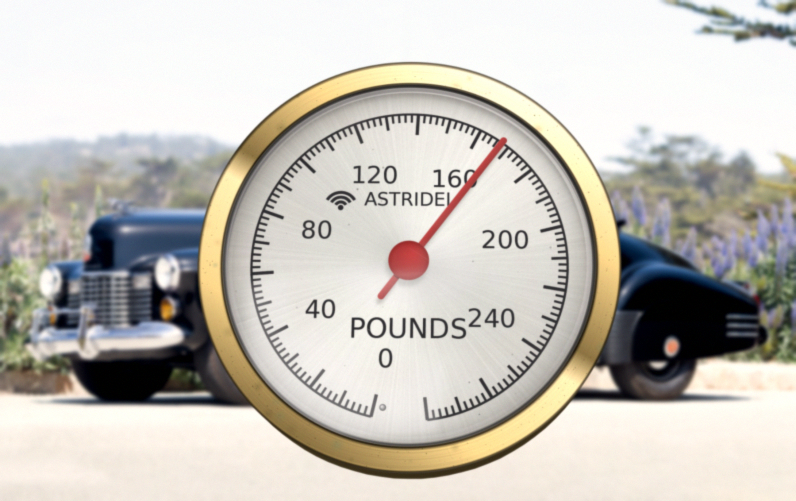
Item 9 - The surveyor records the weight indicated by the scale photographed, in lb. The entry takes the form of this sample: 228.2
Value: 168
